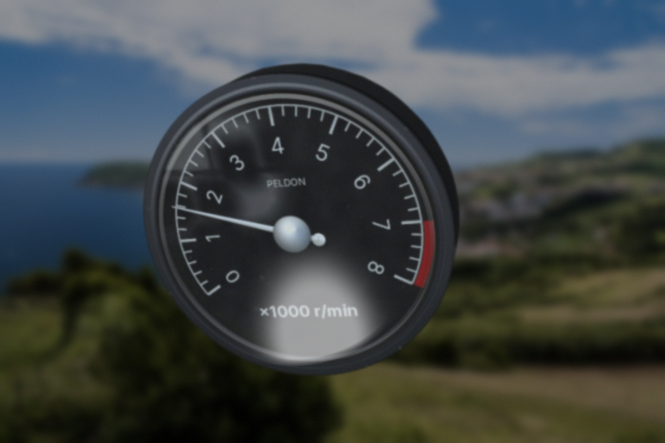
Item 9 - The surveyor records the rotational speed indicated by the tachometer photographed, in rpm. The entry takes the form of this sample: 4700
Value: 1600
